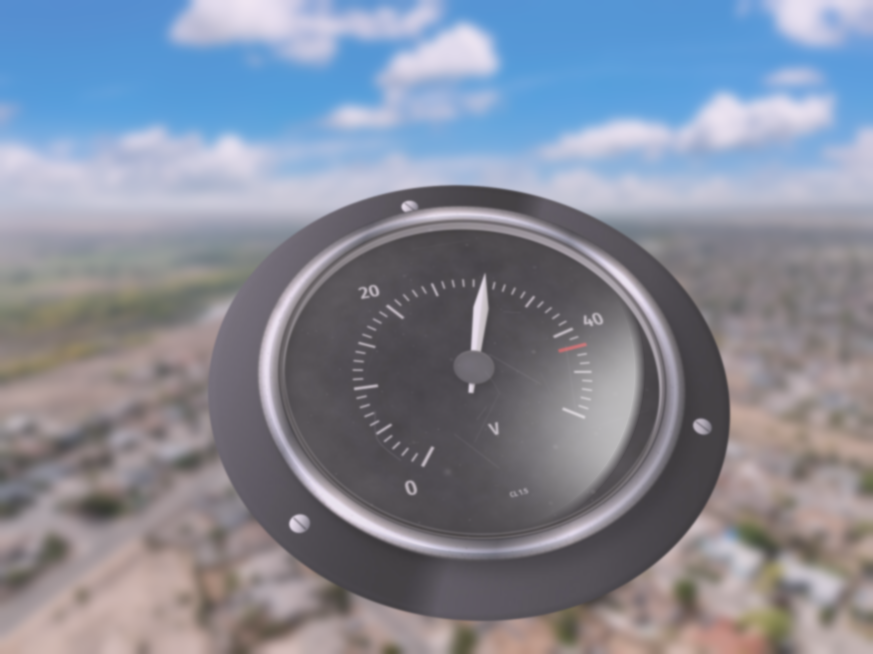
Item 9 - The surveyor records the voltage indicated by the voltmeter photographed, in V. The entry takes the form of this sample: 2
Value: 30
